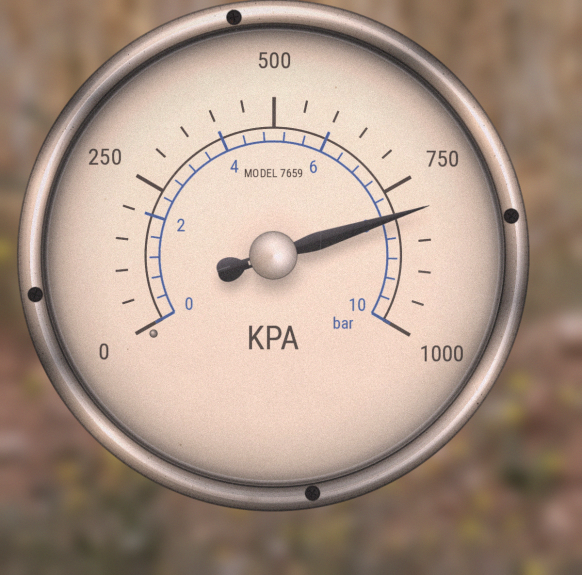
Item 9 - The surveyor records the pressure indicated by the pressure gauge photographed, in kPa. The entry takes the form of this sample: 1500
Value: 800
